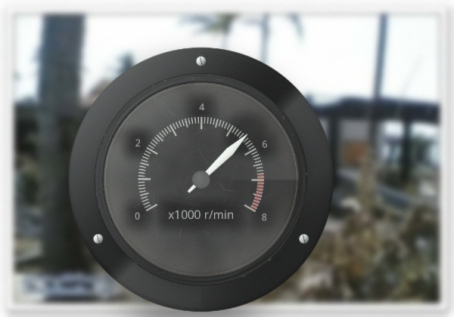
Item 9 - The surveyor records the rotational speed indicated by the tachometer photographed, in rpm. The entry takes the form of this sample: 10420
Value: 5500
